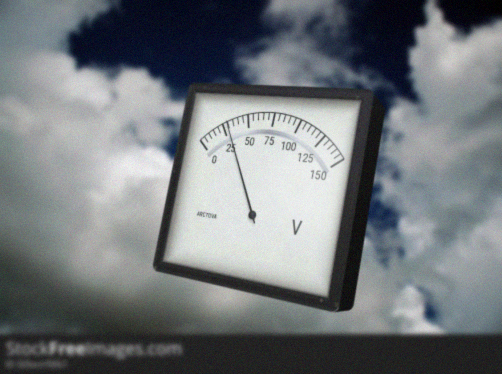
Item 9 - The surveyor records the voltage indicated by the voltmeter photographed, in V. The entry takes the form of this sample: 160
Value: 30
